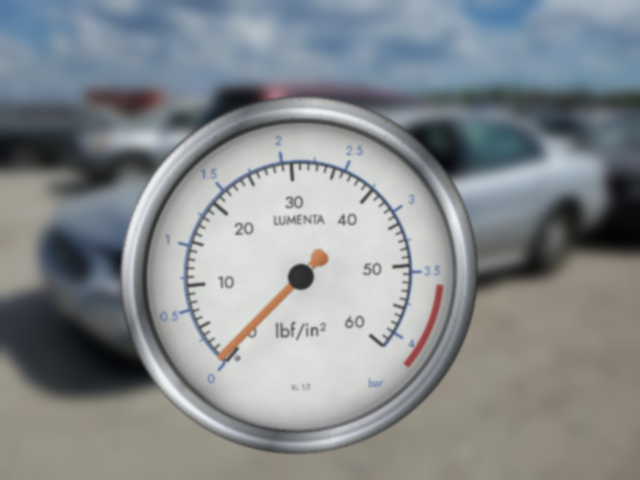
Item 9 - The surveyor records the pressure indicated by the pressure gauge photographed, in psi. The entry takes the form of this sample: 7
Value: 1
